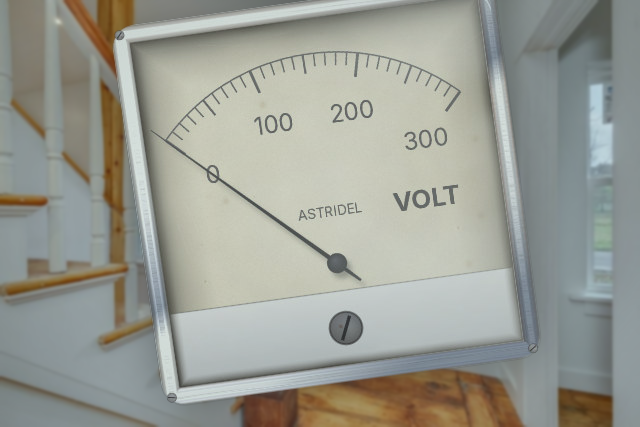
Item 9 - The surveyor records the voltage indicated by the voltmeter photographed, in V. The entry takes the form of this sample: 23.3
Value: 0
